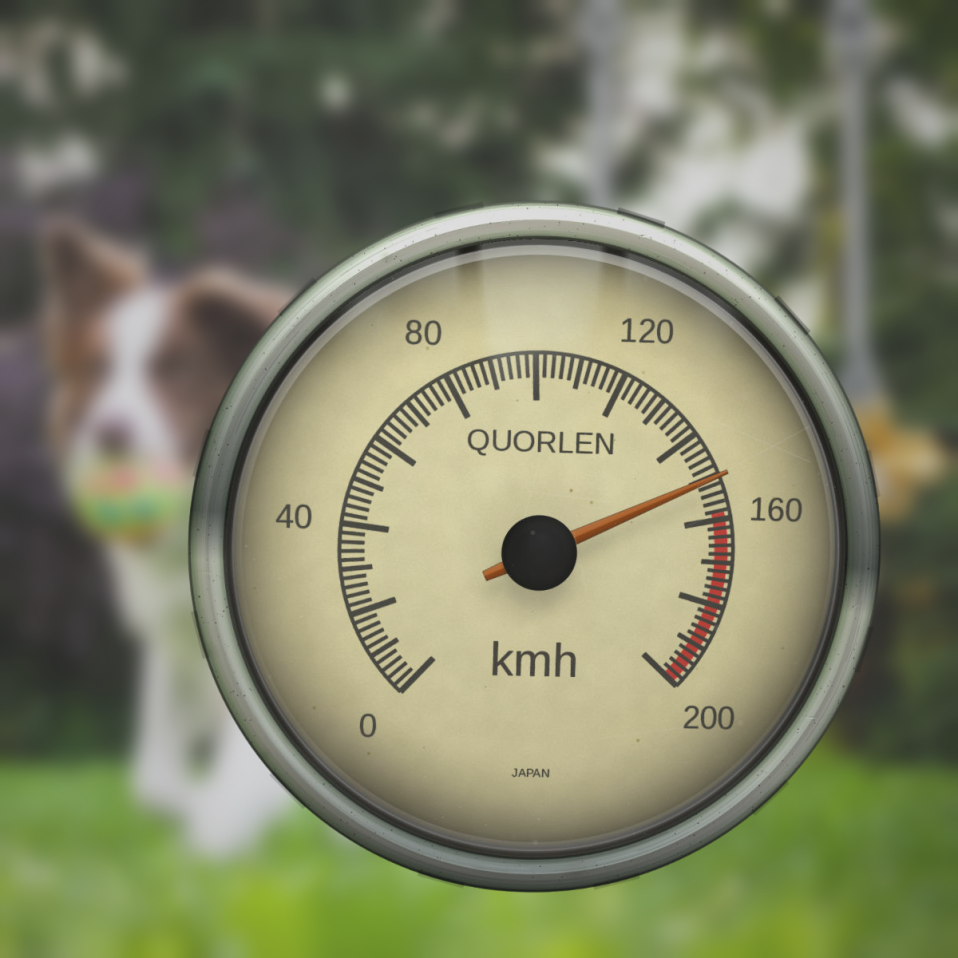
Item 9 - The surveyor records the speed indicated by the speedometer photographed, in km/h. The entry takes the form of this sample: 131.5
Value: 150
